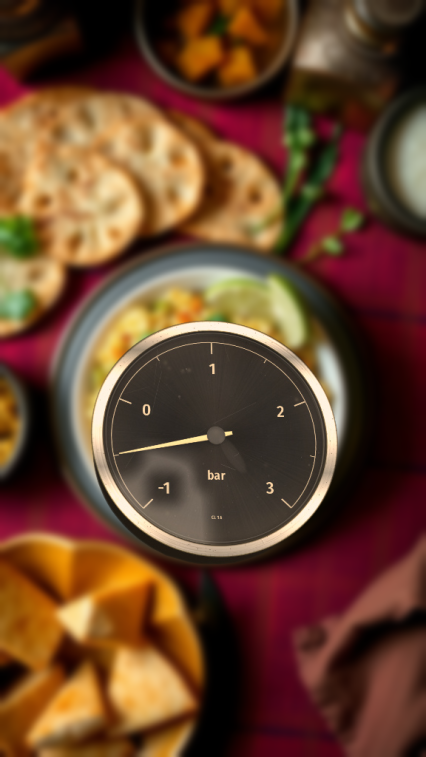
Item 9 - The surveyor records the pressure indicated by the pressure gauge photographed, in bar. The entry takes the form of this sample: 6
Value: -0.5
